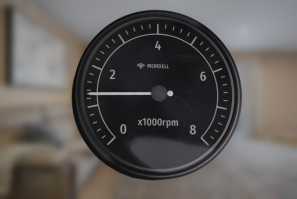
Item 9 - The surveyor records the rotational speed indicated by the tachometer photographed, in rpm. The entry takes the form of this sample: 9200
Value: 1300
